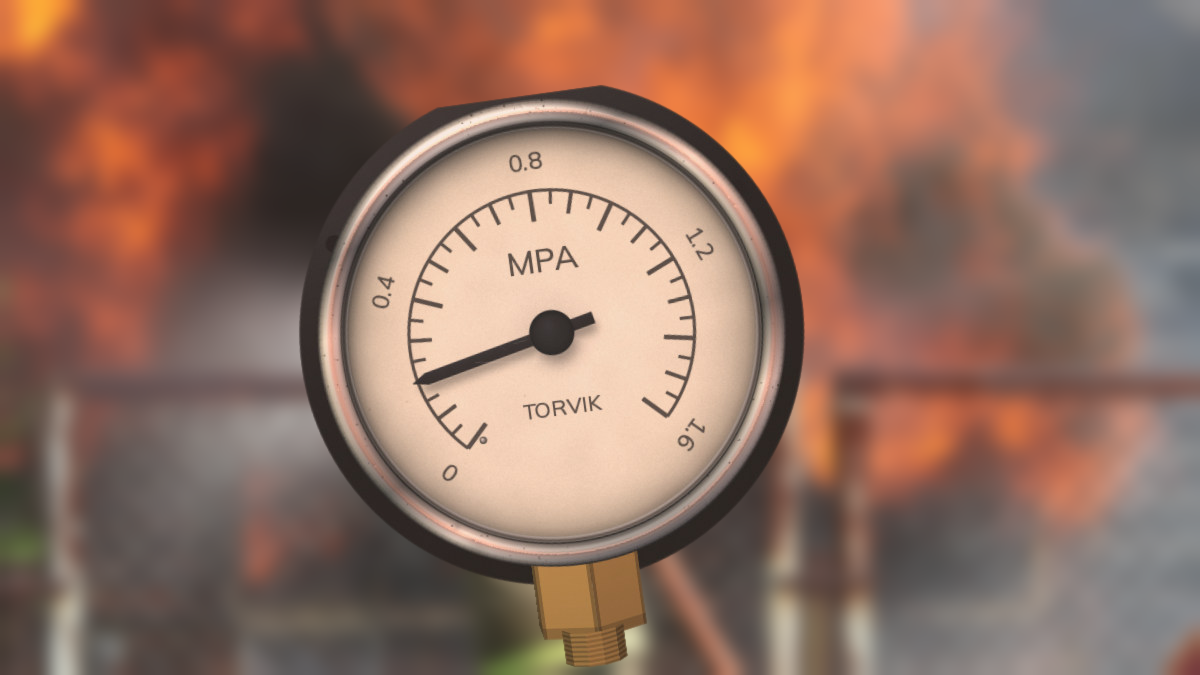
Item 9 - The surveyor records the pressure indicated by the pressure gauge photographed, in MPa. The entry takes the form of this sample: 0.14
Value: 0.2
